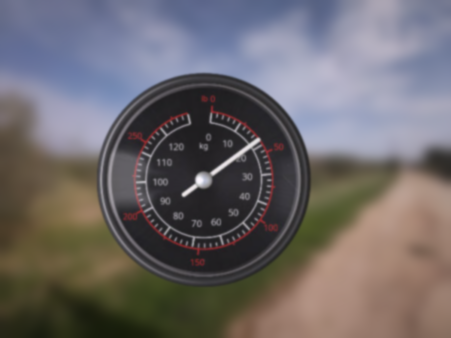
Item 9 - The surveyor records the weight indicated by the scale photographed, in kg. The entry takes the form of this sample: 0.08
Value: 18
